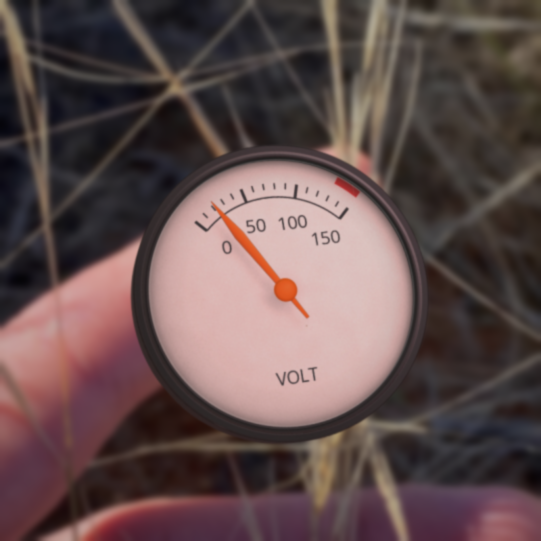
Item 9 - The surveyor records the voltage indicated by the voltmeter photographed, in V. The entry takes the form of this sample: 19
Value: 20
